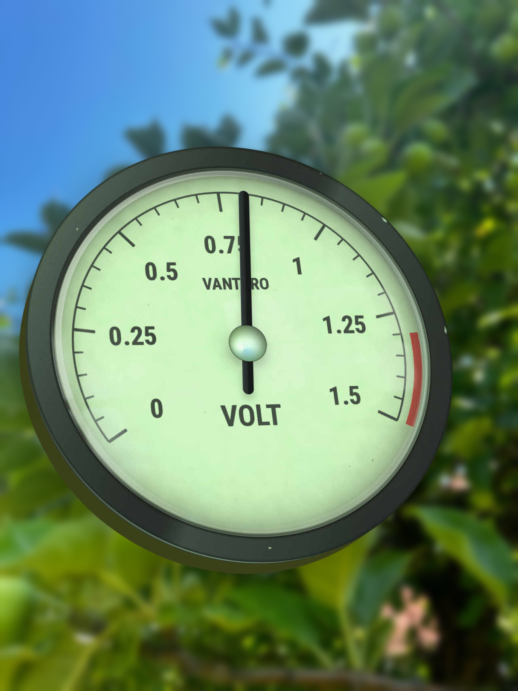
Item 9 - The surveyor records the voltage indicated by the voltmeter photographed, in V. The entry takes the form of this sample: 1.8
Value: 0.8
